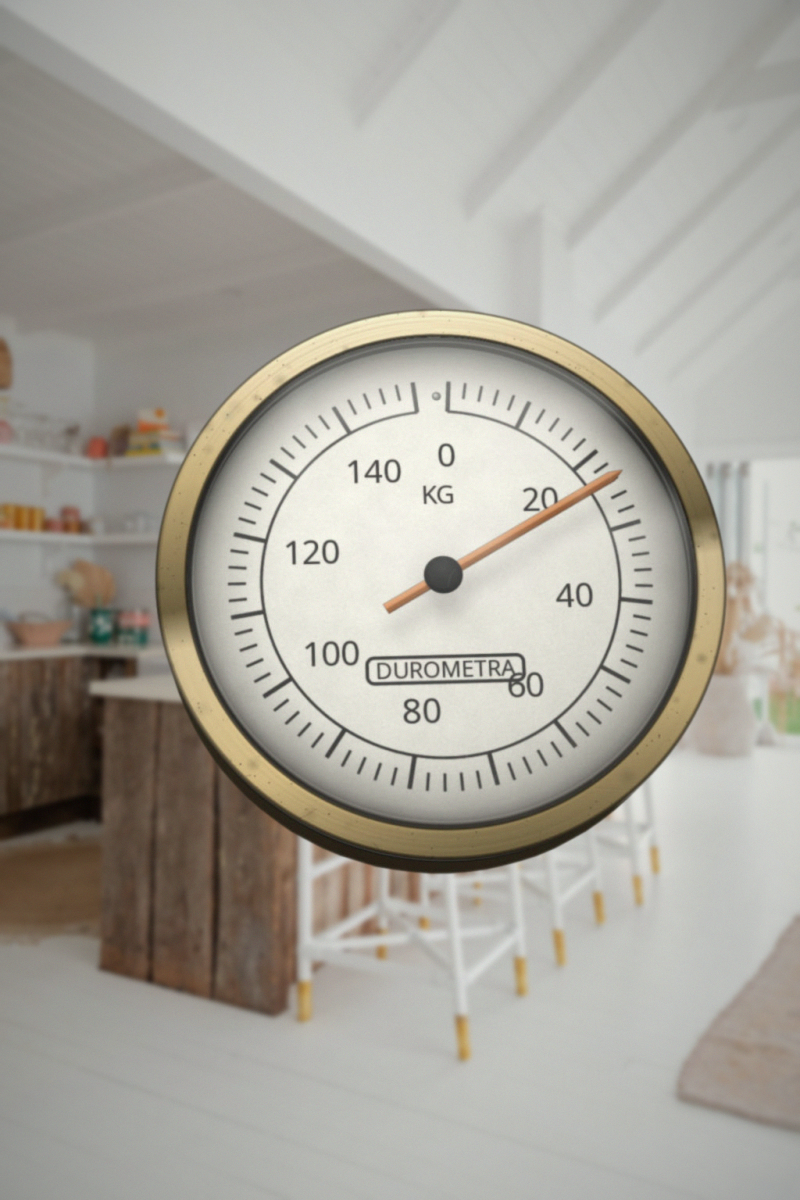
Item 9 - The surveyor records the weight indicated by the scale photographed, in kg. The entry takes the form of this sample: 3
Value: 24
